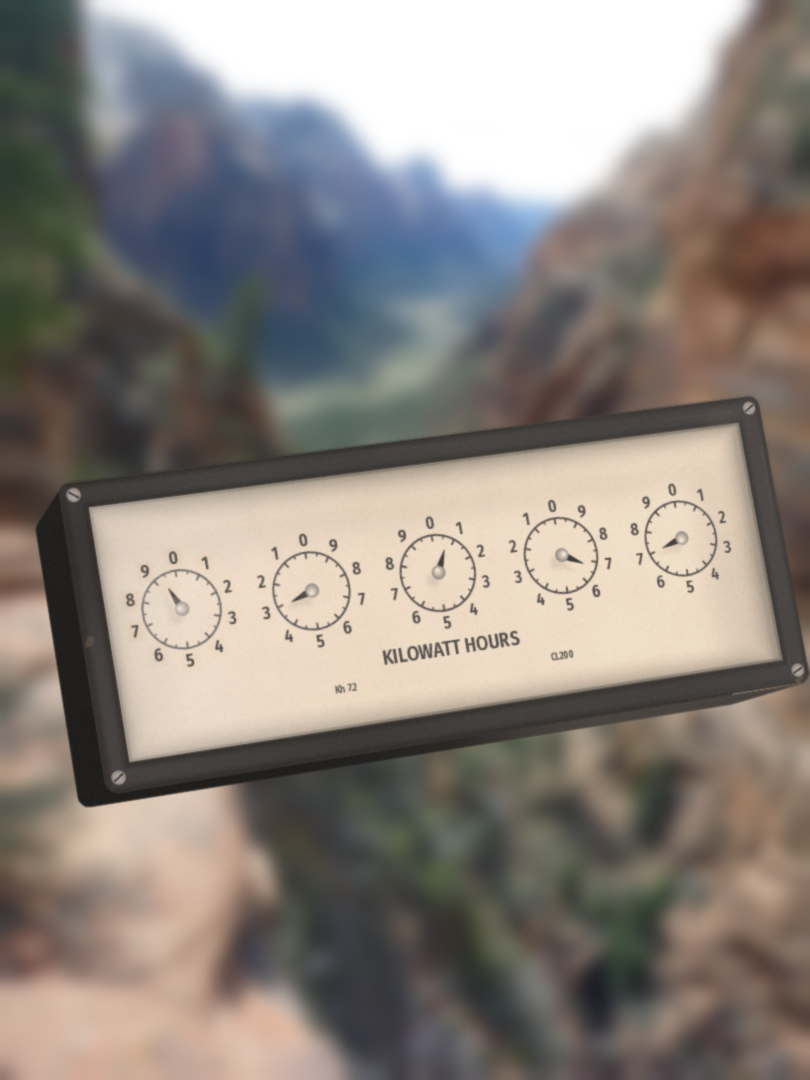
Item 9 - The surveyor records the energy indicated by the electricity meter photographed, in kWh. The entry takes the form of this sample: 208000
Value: 93067
